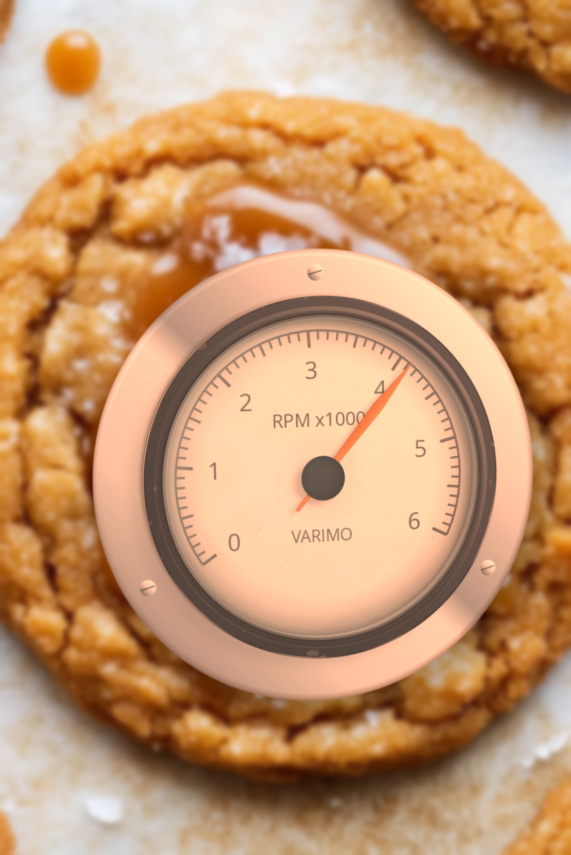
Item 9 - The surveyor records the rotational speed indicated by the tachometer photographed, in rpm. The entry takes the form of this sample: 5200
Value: 4100
